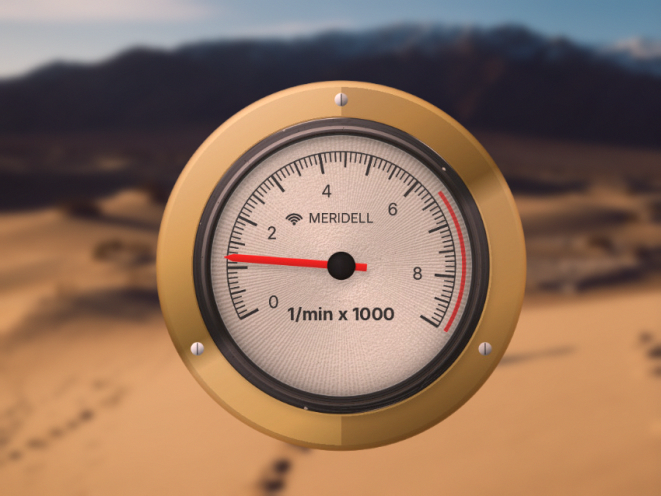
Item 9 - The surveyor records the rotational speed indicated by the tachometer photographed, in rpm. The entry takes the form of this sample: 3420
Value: 1200
